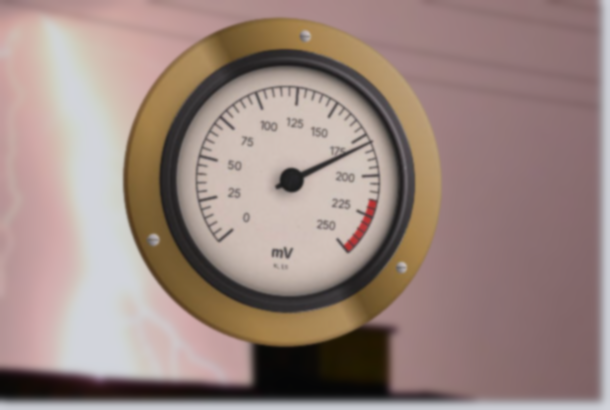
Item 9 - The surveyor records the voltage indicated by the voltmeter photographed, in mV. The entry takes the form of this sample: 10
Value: 180
